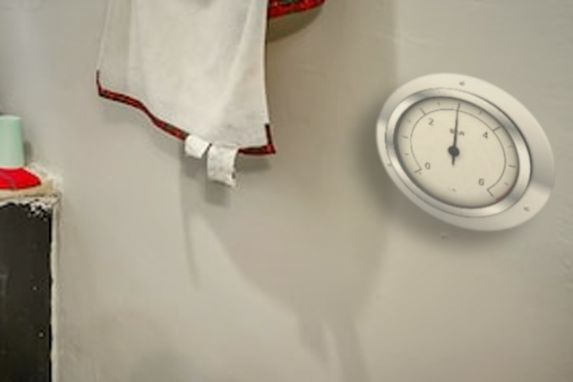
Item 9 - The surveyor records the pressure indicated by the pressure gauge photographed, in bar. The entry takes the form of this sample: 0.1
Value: 3
